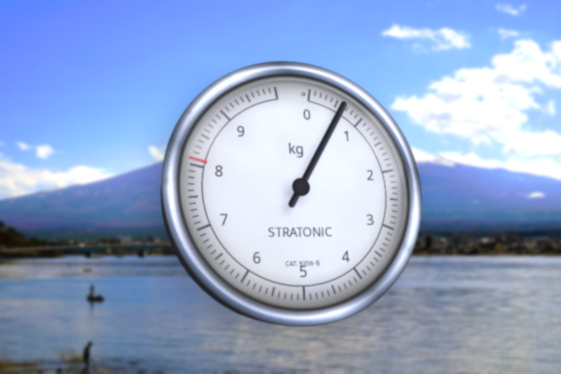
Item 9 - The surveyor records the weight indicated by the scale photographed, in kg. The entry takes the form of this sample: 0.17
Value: 0.6
